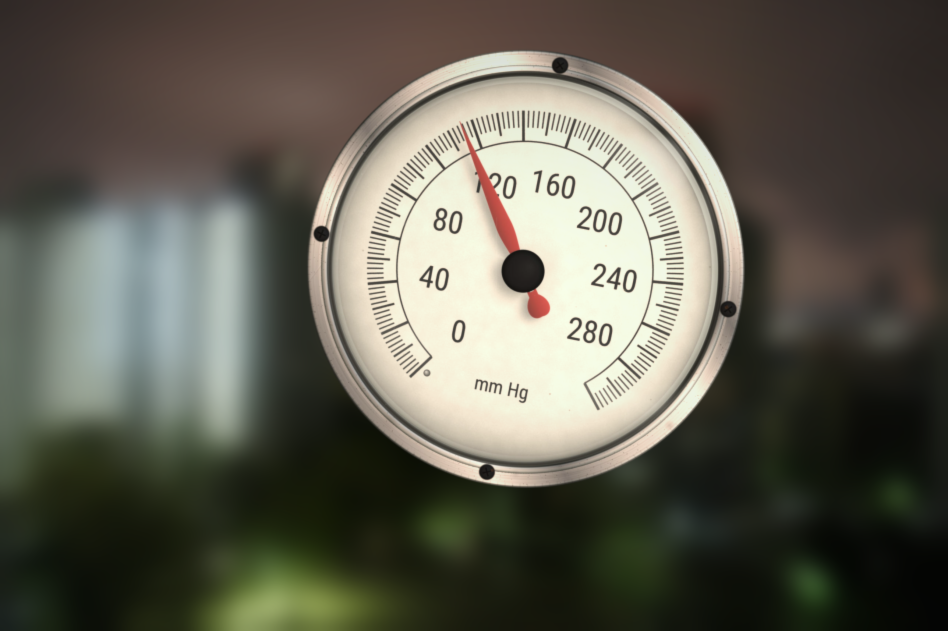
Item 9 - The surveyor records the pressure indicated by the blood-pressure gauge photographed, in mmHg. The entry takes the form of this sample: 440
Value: 116
